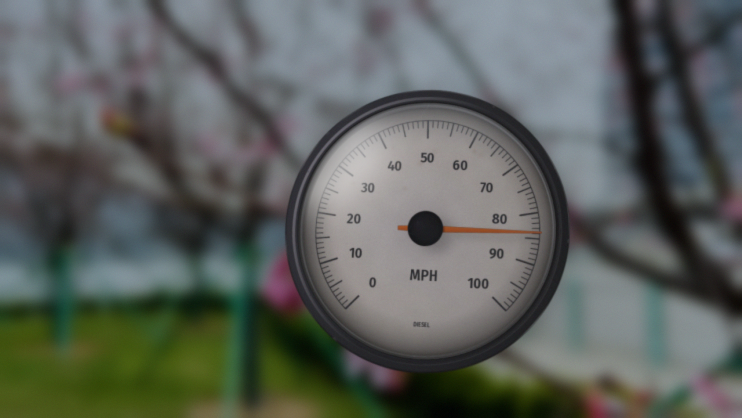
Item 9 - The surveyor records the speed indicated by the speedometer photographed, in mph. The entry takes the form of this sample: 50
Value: 84
